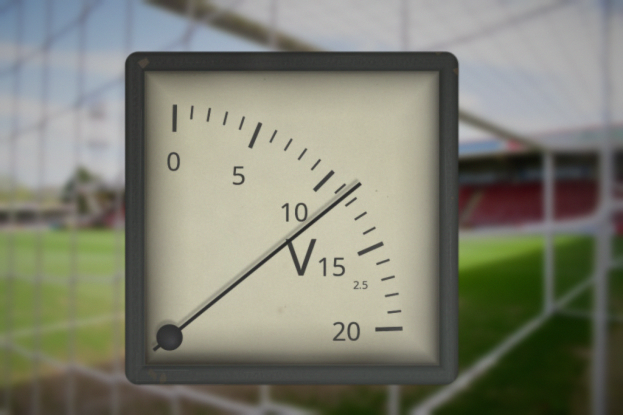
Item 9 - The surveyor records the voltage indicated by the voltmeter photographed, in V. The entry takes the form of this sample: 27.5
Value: 11.5
